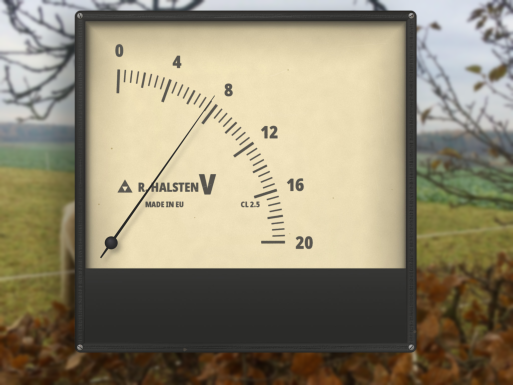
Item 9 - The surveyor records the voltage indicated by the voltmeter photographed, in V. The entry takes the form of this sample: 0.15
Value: 7.5
